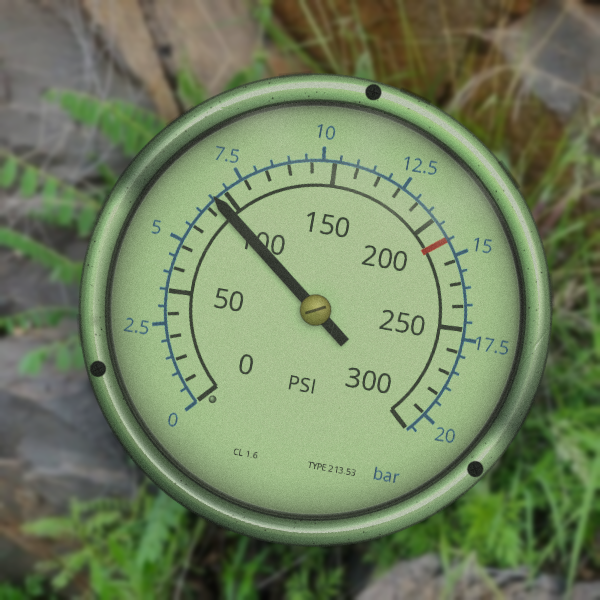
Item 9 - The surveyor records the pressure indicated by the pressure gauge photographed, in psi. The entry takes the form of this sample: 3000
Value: 95
